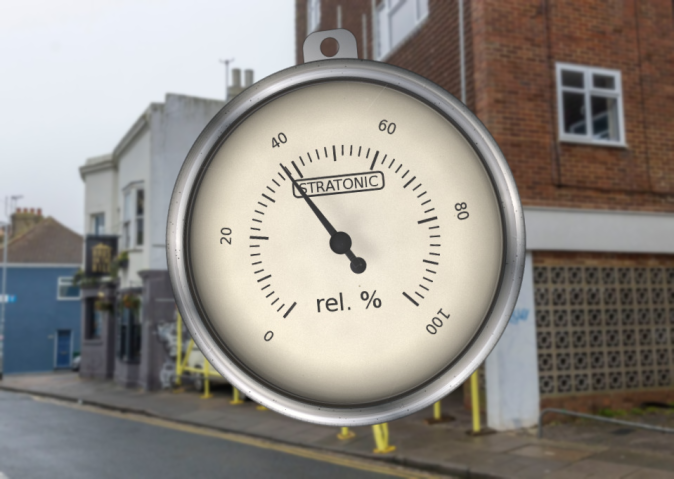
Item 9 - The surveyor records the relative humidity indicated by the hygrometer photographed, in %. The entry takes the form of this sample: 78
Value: 38
